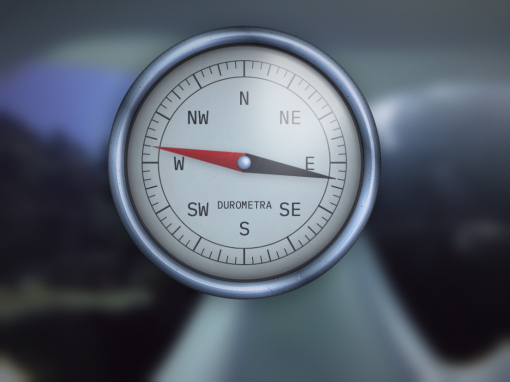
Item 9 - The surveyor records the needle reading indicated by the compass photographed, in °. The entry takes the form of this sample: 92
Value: 280
